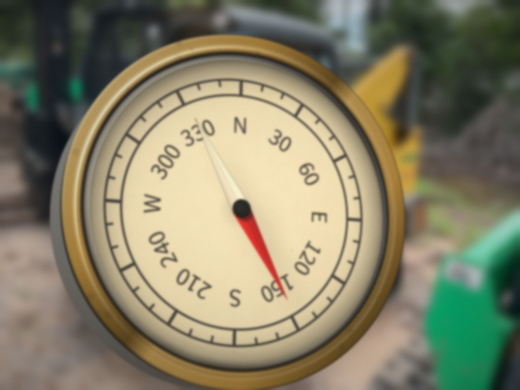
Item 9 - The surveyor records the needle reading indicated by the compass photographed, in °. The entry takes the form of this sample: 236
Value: 150
